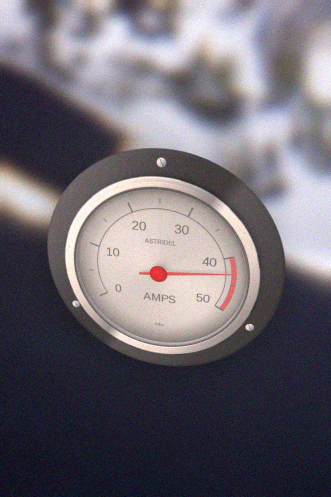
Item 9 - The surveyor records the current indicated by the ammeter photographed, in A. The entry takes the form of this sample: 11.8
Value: 42.5
